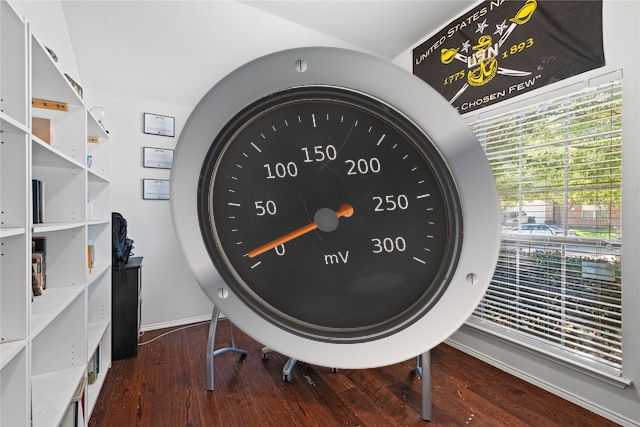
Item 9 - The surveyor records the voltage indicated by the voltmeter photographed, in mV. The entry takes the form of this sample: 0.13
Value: 10
